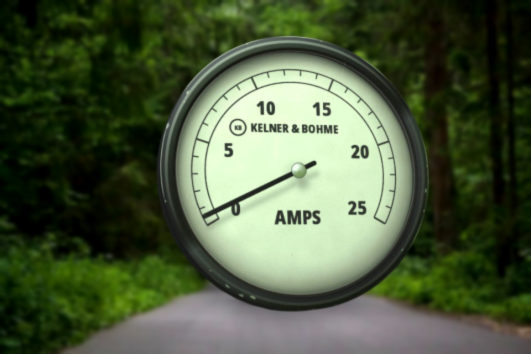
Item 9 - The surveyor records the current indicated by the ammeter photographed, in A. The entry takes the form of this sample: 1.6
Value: 0.5
